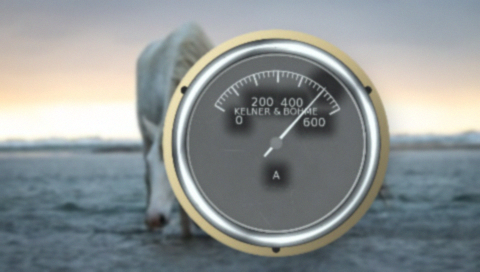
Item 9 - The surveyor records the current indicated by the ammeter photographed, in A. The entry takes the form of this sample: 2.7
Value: 500
